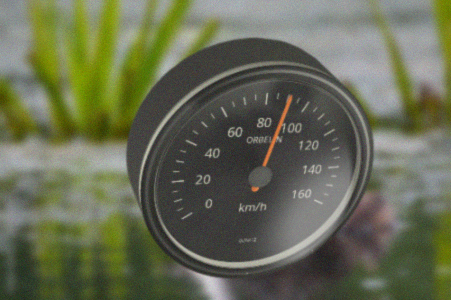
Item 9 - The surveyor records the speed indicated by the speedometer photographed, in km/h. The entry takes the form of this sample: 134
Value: 90
